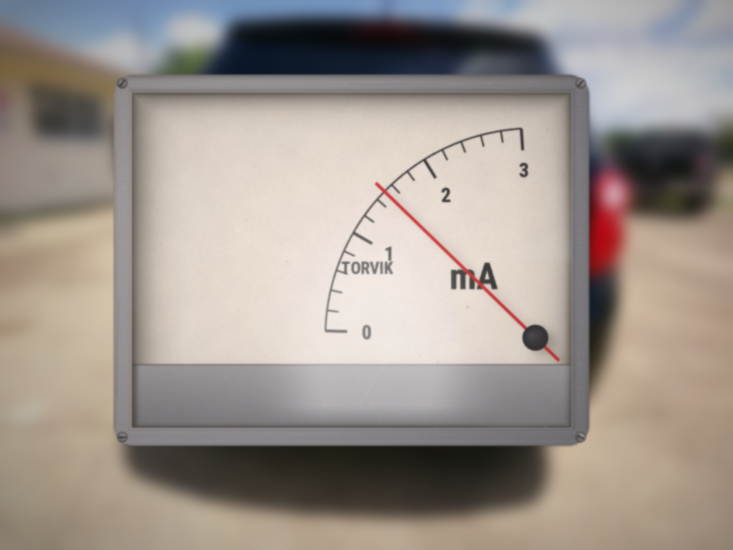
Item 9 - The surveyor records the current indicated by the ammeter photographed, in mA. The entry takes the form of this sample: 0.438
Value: 1.5
